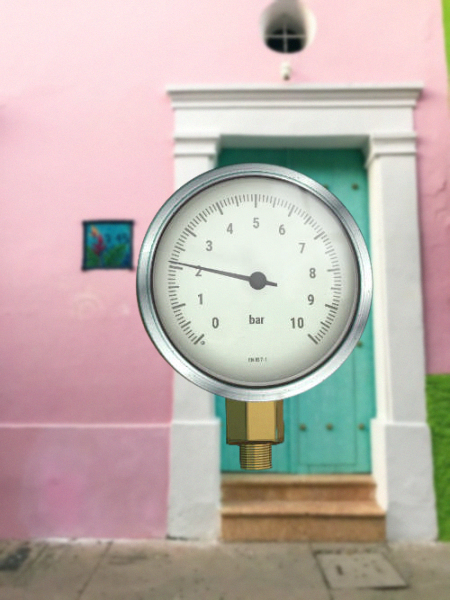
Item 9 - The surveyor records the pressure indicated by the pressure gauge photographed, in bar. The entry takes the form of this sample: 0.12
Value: 2.1
